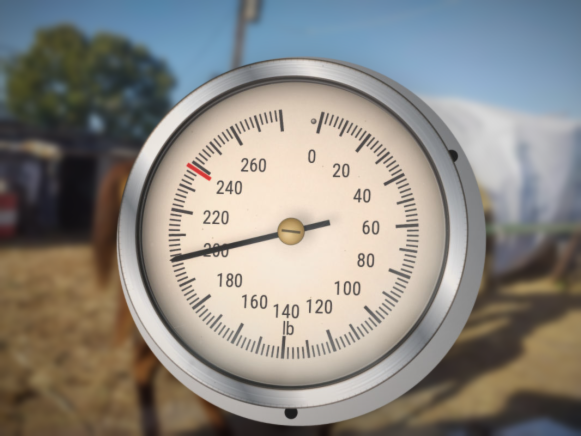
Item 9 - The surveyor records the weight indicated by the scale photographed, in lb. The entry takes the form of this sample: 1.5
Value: 200
